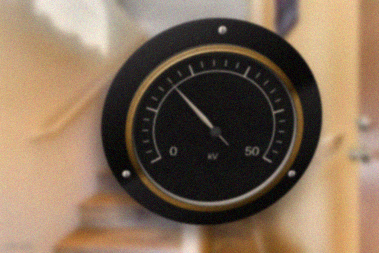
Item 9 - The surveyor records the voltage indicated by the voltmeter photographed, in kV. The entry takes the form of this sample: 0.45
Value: 16
